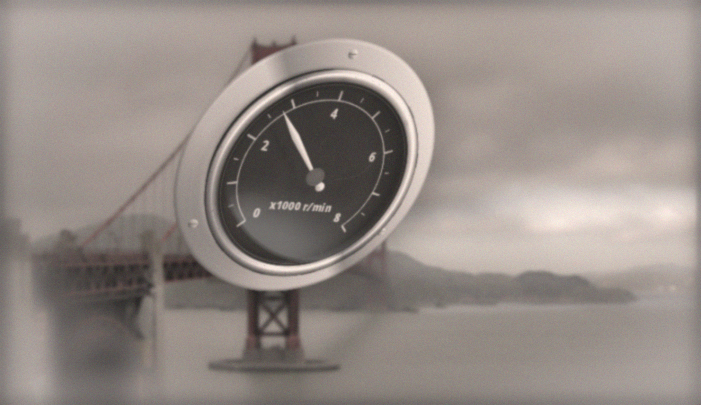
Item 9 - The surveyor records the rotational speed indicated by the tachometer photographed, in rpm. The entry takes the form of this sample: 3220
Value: 2750
